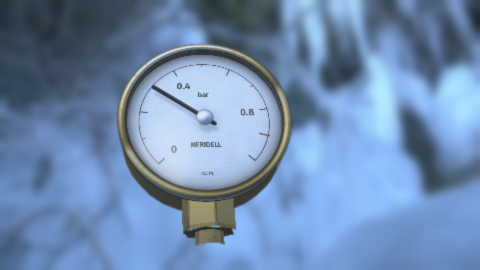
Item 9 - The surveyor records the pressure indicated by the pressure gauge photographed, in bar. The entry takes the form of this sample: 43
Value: 0.3
